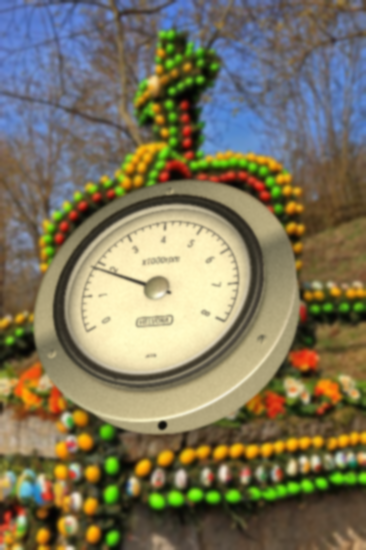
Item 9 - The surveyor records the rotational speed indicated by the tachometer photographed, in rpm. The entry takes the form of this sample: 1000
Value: 1800
